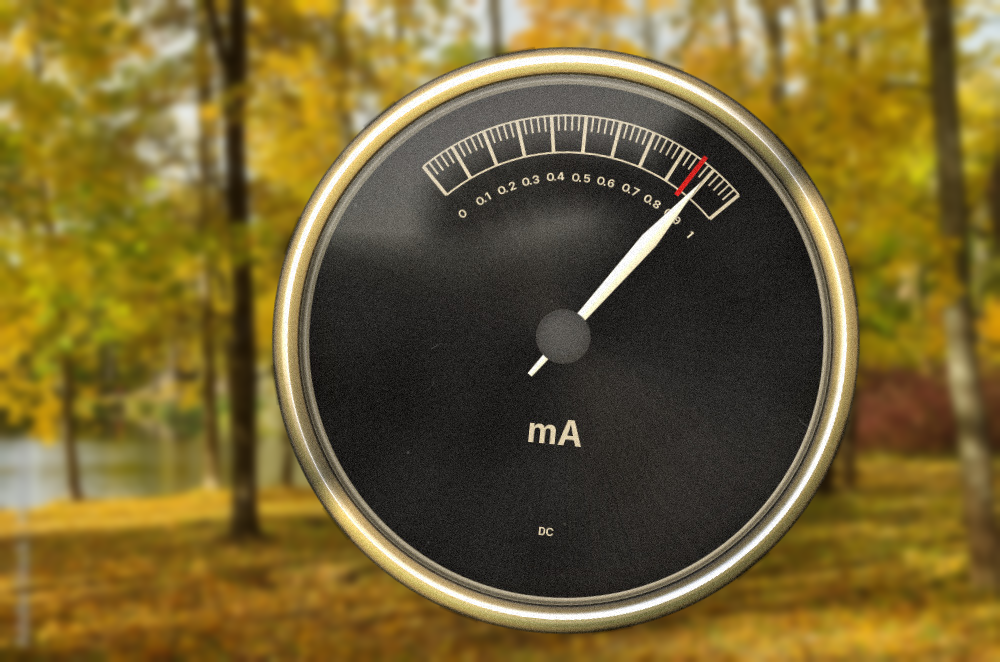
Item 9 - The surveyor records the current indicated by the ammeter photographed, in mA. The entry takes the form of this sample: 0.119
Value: 0.9
